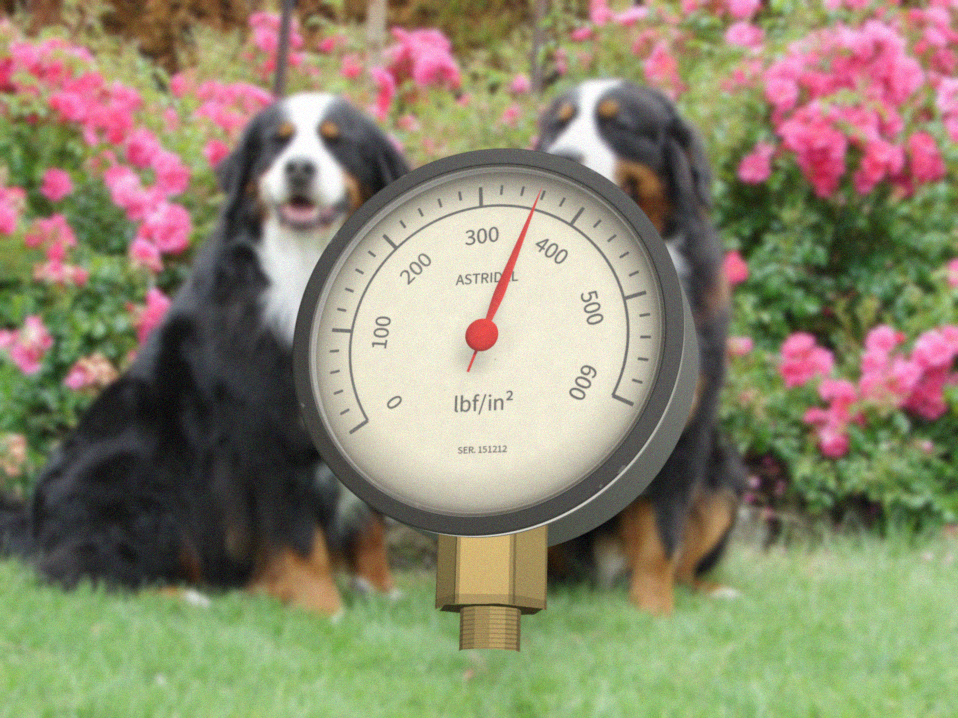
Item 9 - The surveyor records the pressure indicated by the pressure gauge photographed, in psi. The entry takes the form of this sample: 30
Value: 360
